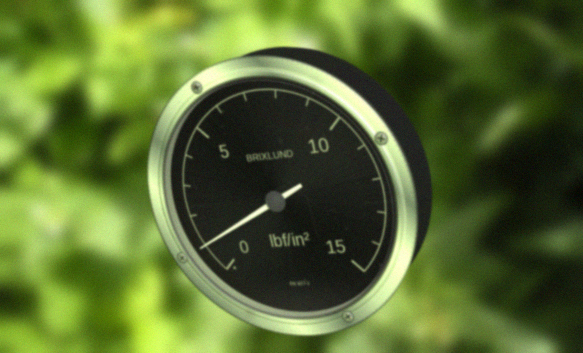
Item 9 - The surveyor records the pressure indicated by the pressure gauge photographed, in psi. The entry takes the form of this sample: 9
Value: 1
